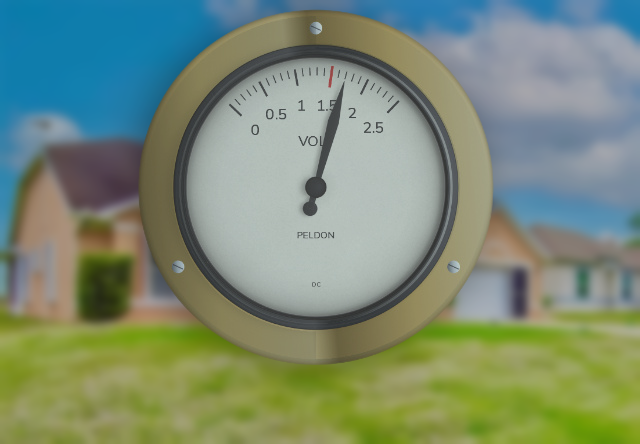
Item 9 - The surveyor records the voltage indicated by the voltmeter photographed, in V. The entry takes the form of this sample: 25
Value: 1.7
